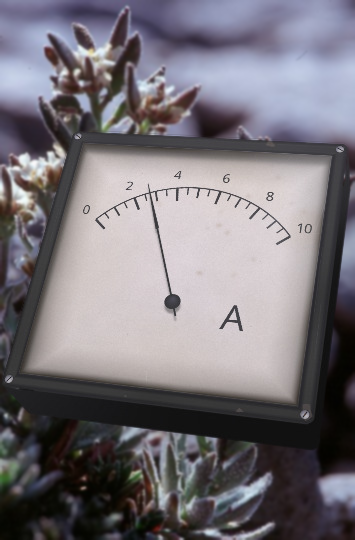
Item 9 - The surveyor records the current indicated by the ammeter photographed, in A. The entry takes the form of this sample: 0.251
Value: 2.75
